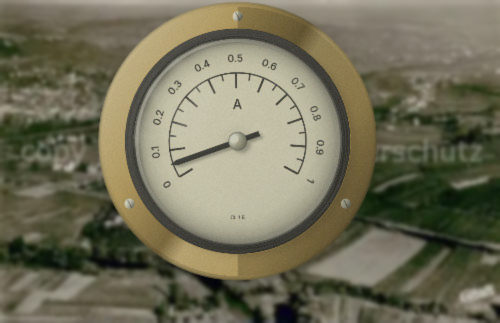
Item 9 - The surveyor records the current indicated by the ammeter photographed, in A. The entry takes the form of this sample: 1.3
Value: 0.05
